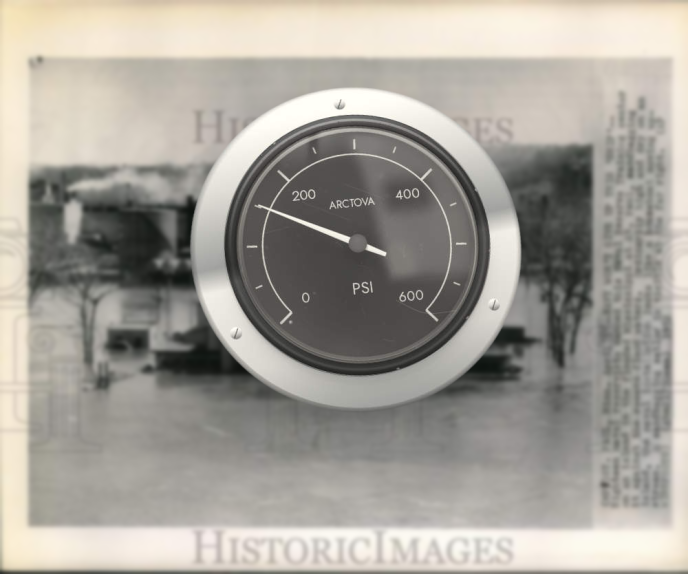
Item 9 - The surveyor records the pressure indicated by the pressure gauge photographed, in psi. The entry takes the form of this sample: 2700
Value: 150
